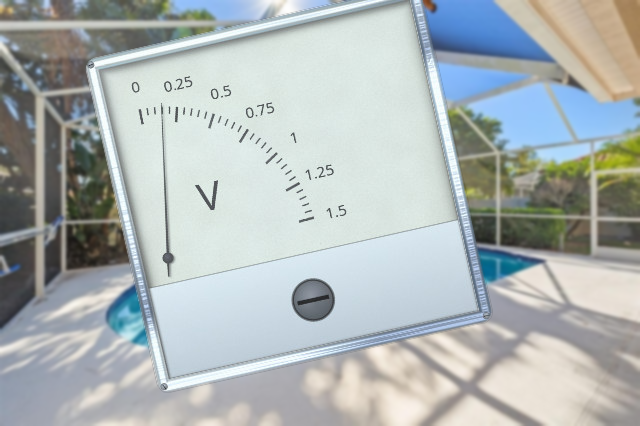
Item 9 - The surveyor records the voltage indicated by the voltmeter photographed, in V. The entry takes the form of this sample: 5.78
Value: 0.15
